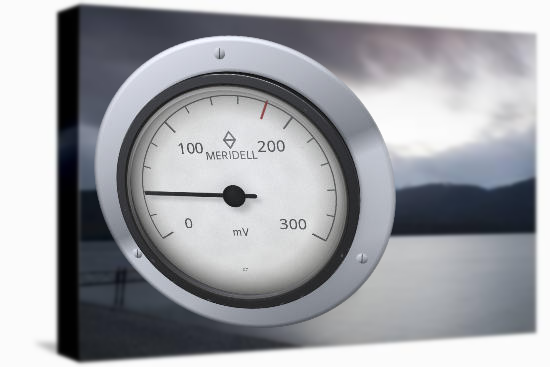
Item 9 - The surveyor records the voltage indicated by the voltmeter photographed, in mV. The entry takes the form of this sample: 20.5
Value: 40
